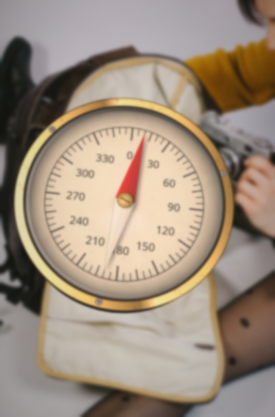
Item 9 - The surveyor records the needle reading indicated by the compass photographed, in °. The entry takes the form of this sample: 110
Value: 10
